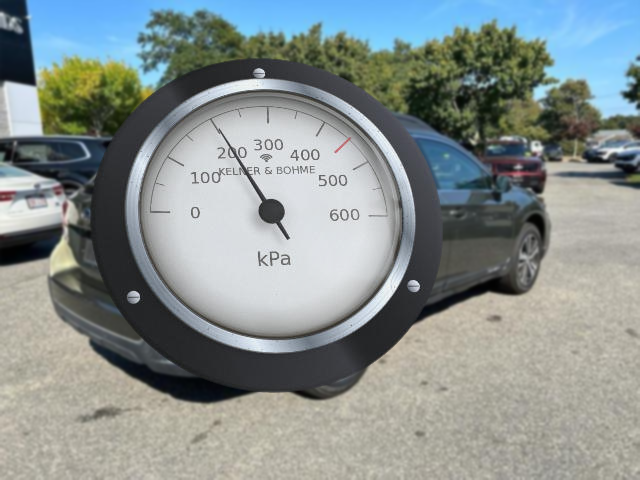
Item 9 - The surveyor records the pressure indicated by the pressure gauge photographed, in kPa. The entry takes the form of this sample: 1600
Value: 200
